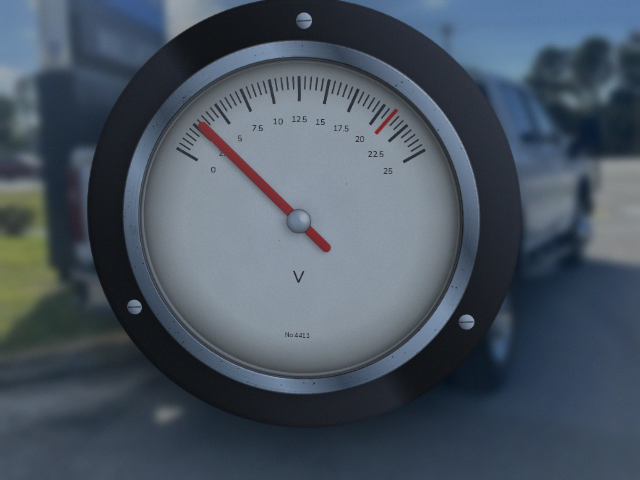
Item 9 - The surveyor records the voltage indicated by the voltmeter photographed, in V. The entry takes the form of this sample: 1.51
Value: 3
